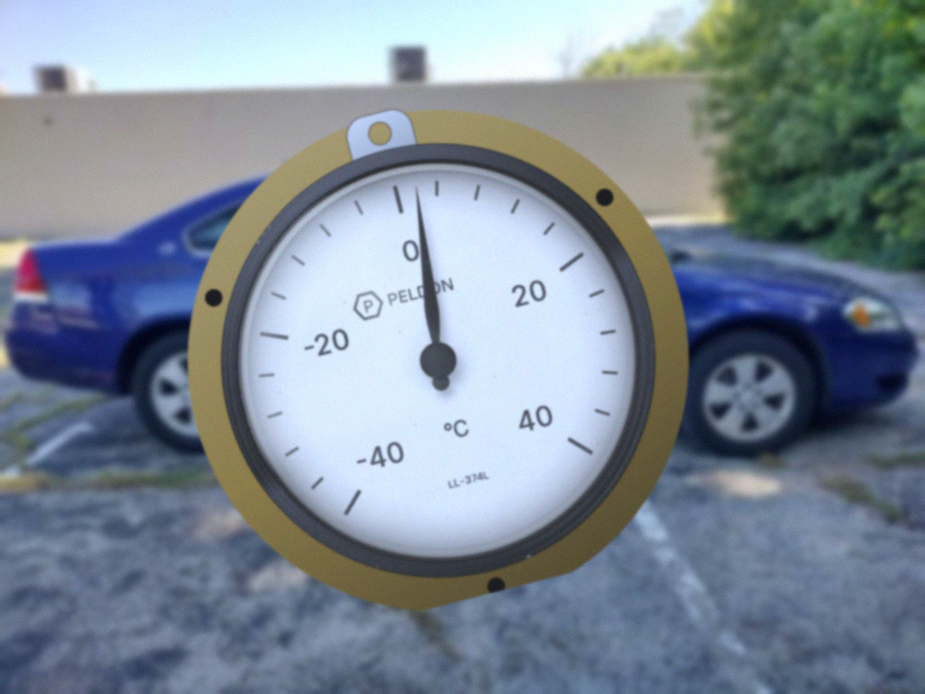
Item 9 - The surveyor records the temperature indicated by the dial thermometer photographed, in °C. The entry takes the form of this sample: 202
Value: 2
